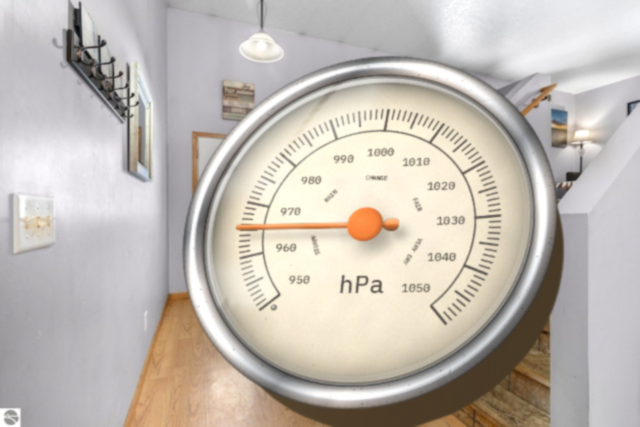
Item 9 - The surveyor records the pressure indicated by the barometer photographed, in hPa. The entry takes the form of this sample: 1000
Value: 965
